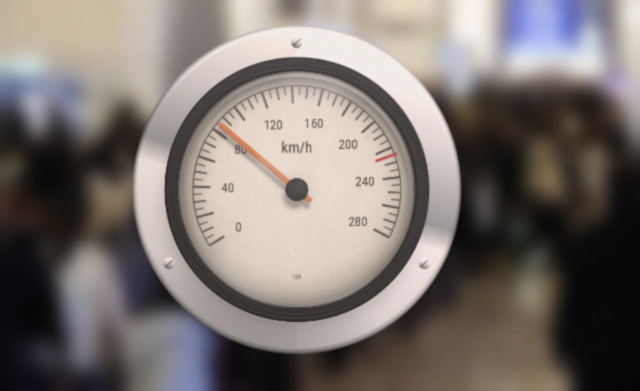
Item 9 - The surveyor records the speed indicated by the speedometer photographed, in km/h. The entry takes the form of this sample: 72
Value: 85
